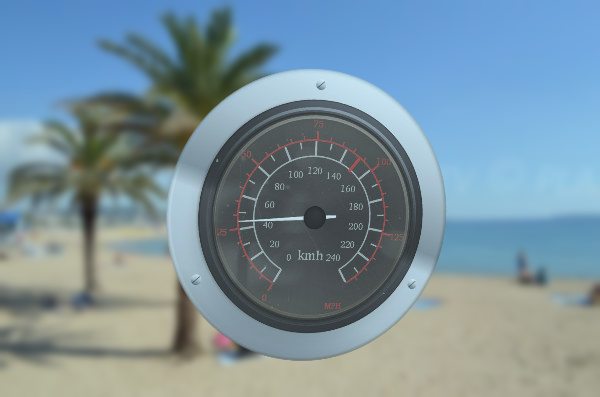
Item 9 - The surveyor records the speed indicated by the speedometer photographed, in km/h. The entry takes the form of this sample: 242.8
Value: 45
